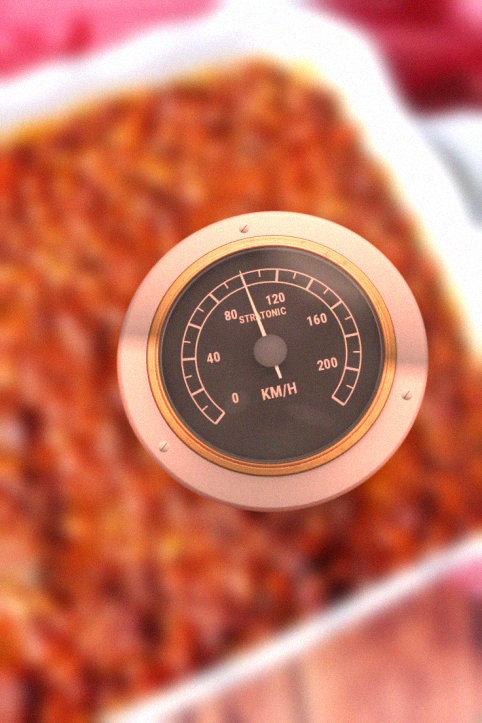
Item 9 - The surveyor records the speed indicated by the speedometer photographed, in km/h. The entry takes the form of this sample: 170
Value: 100
